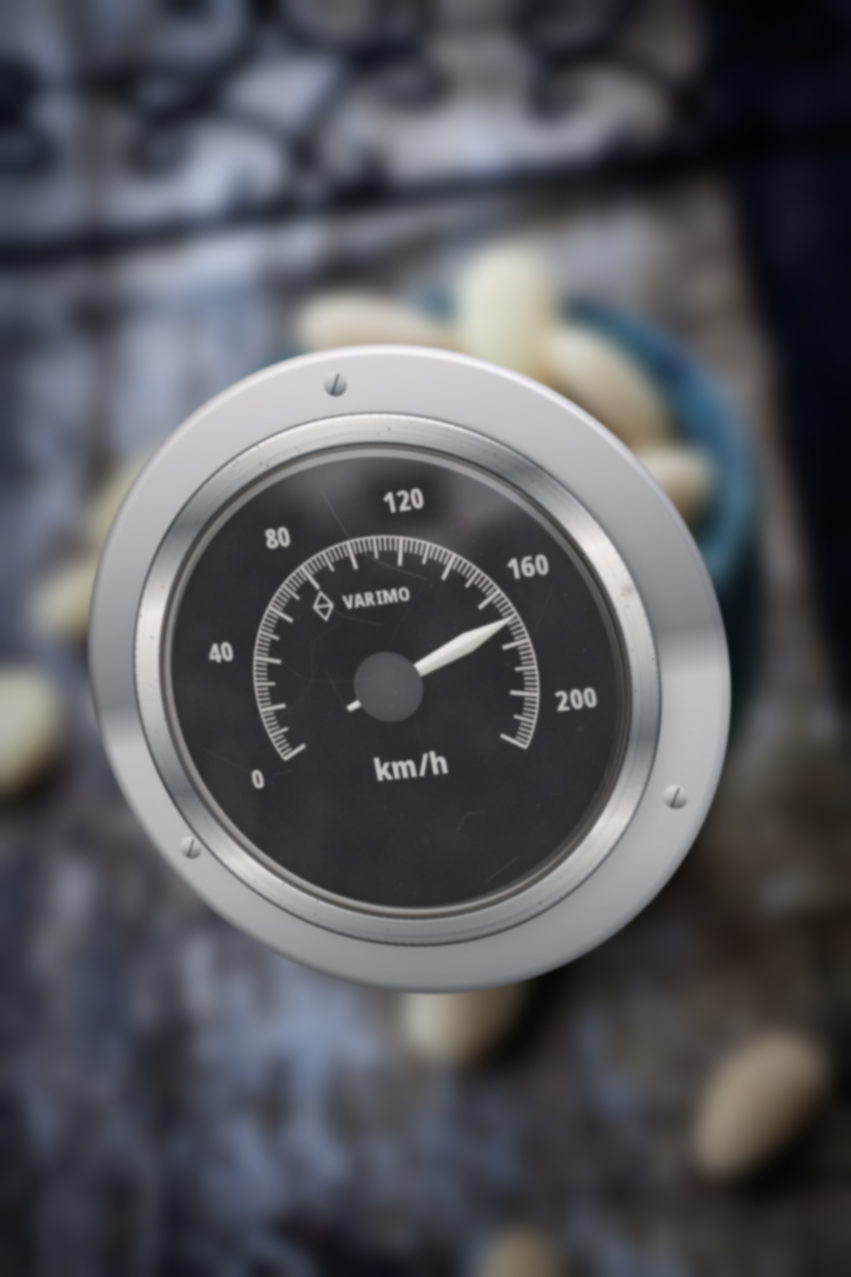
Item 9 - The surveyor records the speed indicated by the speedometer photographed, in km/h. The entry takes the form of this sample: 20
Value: 170
